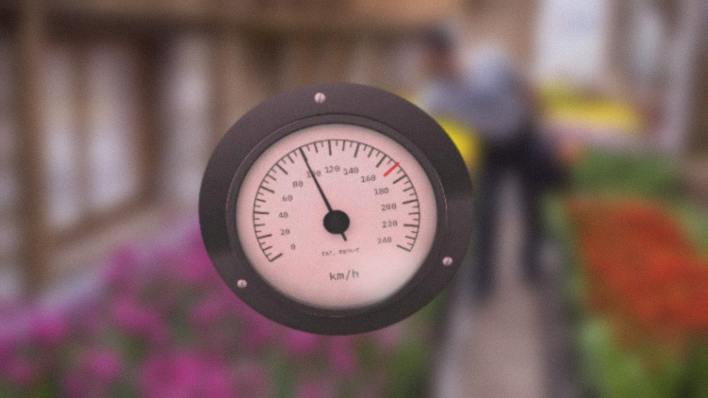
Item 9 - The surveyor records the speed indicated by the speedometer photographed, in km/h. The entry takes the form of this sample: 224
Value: 100
